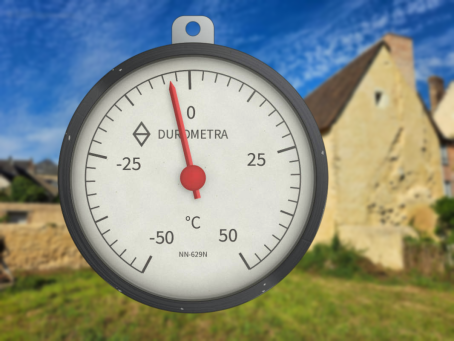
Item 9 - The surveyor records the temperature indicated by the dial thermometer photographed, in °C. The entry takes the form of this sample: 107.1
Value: -3.75
